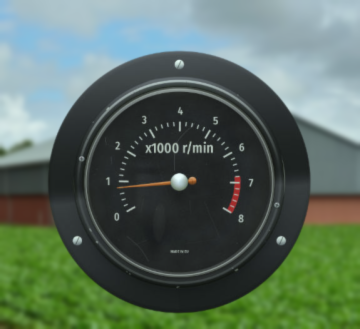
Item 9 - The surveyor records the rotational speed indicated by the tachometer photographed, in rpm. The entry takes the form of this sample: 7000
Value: 800
